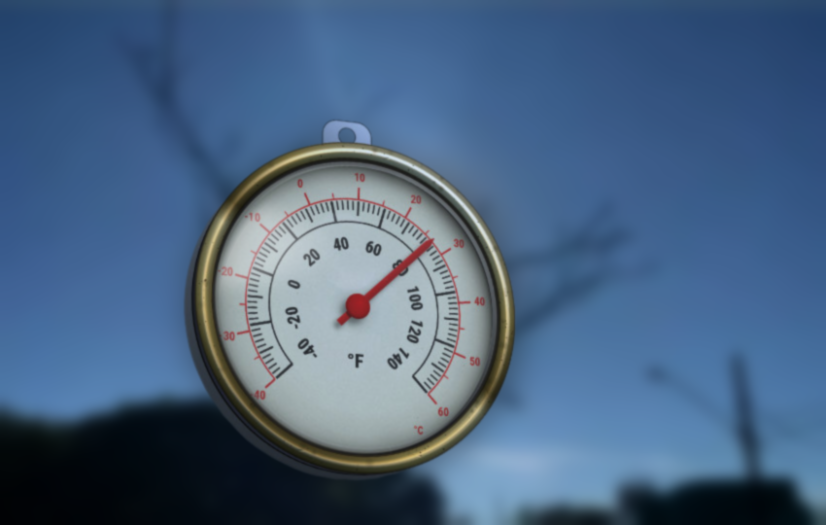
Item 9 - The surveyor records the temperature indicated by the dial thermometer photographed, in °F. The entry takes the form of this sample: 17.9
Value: 80
